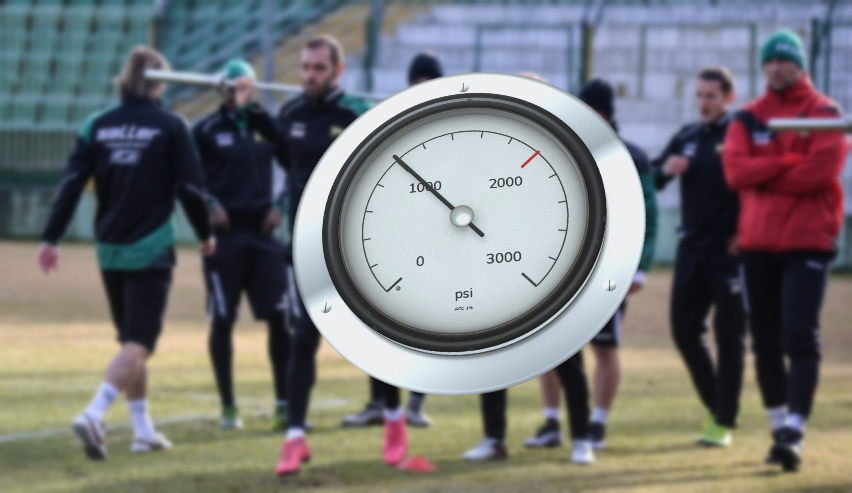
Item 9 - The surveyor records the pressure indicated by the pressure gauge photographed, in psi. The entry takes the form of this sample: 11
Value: 1000
